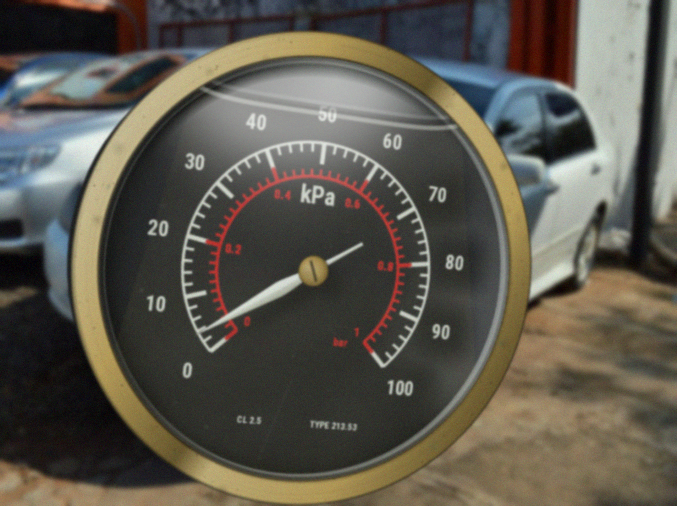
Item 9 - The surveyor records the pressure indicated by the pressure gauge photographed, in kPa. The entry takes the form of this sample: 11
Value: 4
